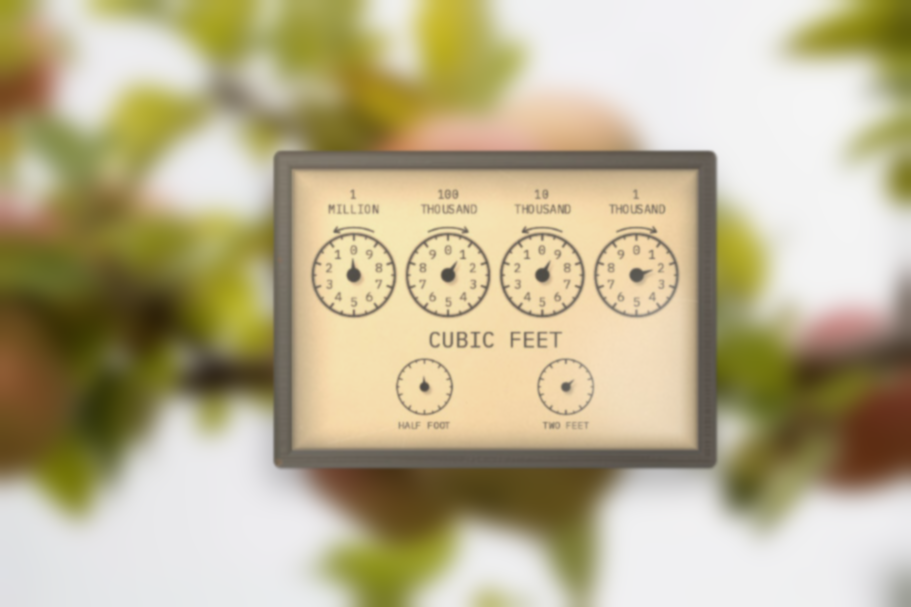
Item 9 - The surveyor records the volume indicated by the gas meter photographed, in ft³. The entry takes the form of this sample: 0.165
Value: 9200
